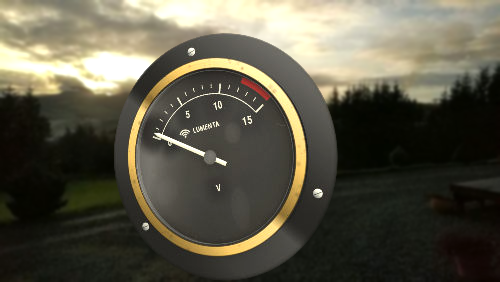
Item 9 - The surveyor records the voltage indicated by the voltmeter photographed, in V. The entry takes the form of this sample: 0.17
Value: 0.5
